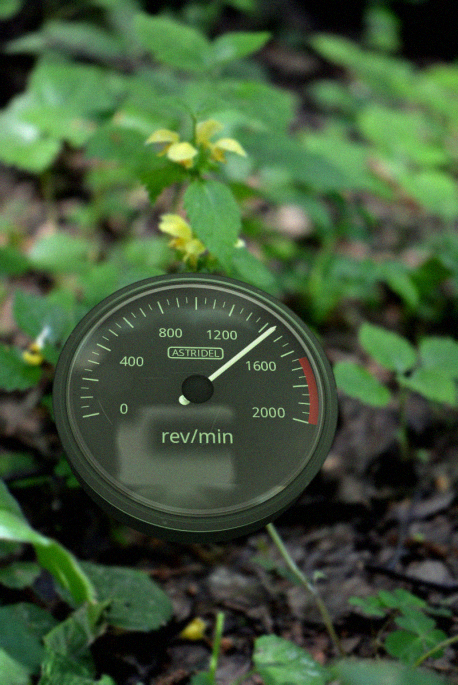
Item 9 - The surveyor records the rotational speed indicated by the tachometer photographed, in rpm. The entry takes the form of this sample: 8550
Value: 1450
